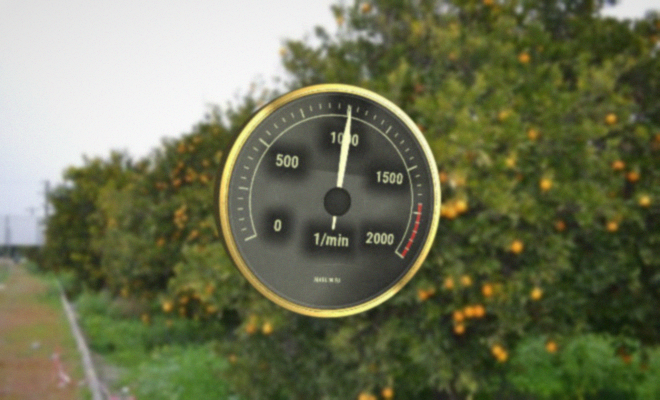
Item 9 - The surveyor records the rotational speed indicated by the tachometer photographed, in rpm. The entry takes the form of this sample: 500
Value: 1000
